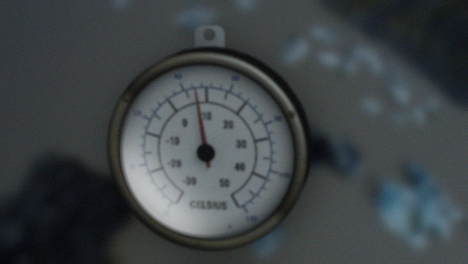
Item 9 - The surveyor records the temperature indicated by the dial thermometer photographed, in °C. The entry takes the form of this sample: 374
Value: 7.5
